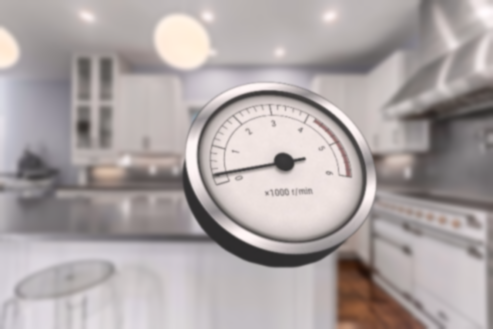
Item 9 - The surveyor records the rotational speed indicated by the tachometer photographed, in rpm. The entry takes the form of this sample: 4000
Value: 200
